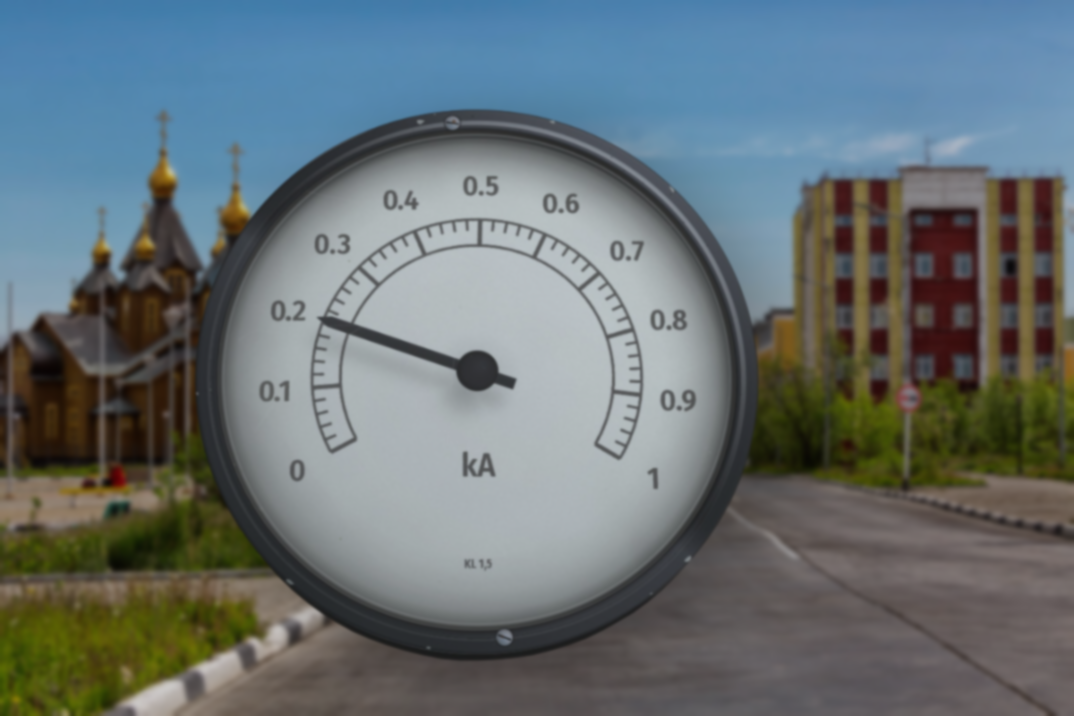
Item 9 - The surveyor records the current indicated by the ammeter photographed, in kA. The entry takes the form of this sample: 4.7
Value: 0.2
